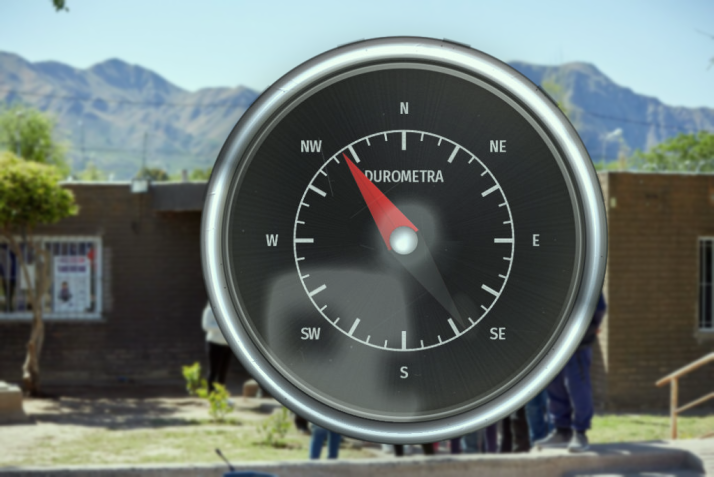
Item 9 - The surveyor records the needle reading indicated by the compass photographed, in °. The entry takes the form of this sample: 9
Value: 325
